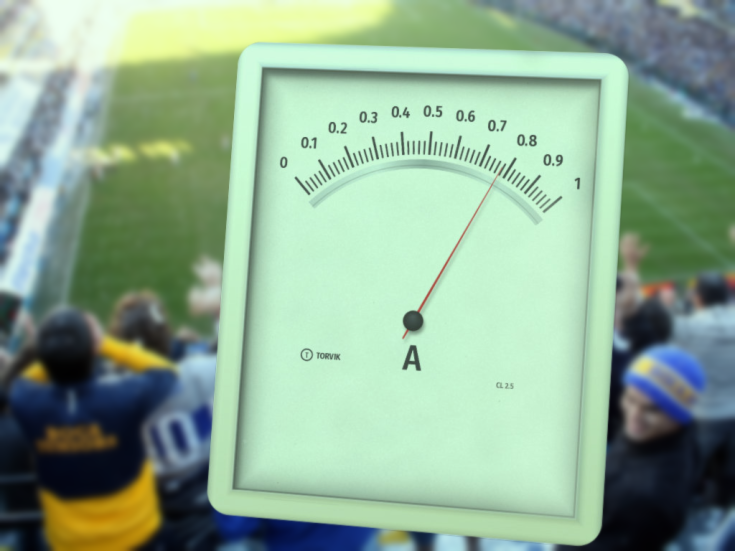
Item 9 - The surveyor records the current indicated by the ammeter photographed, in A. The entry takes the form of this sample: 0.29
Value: 0.78
